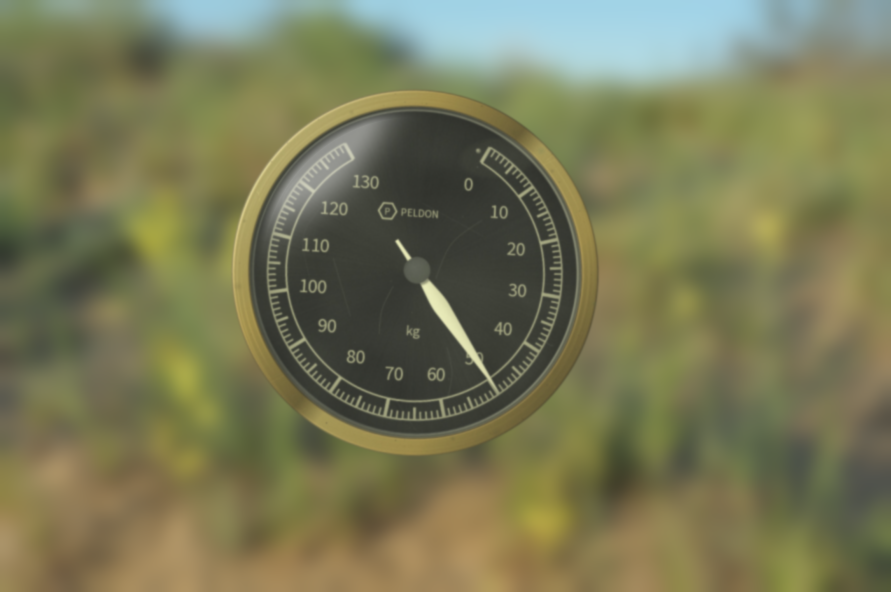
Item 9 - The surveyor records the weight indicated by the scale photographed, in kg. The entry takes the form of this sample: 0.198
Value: 50
